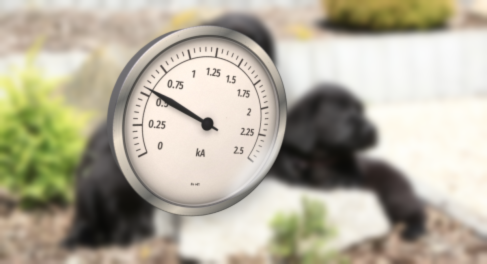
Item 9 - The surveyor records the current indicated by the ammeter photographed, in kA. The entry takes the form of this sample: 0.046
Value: 0.55
